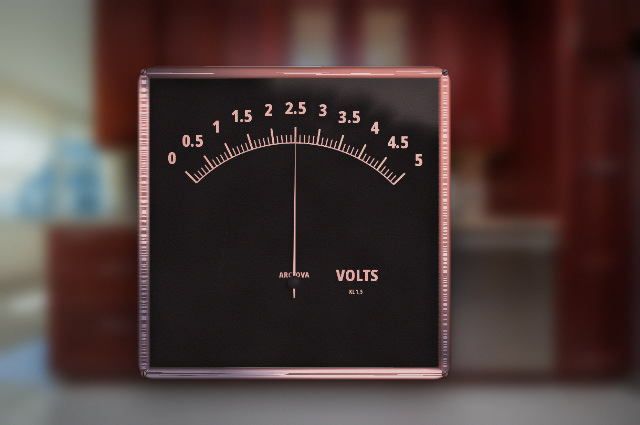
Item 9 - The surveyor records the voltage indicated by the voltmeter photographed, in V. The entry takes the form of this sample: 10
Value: 2.5
